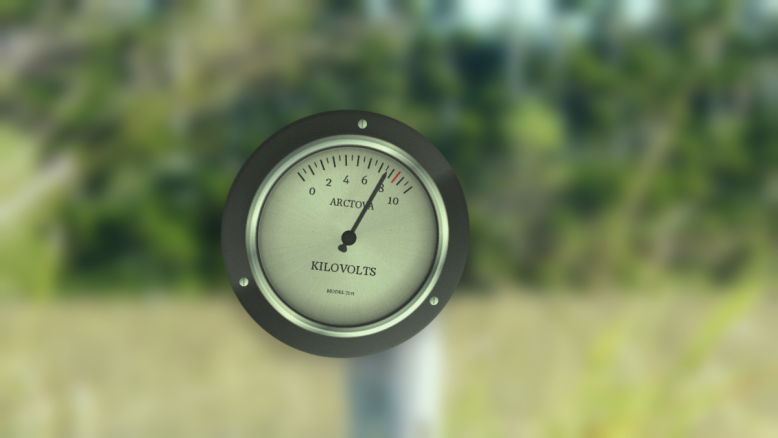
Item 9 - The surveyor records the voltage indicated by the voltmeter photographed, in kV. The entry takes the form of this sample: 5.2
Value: 7.5
